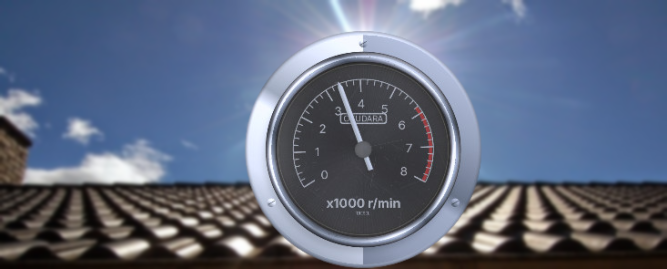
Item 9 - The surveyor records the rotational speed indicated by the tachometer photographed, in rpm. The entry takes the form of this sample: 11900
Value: 3400
